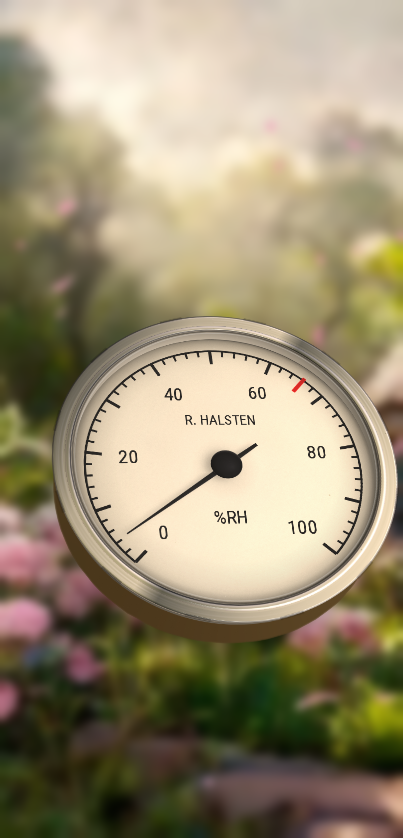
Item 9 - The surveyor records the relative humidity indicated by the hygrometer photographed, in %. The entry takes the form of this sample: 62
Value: 4
